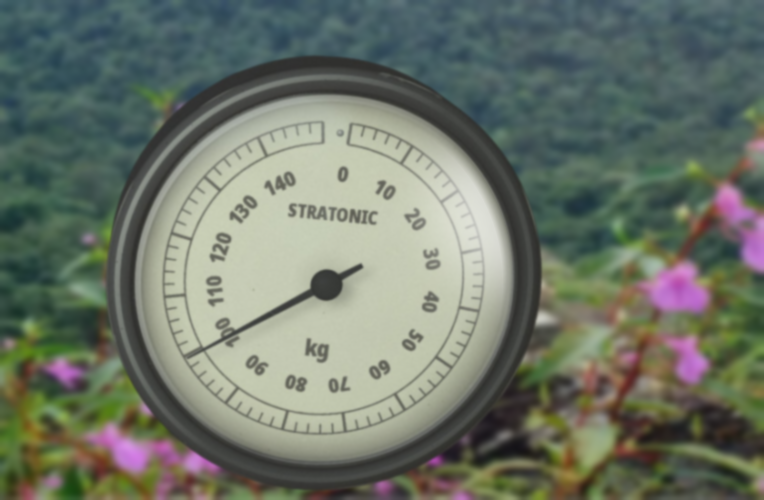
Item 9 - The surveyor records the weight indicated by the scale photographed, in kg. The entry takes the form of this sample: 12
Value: 100
